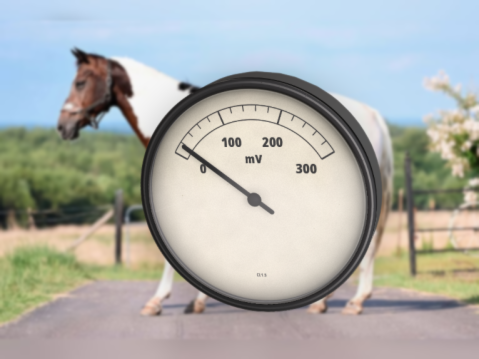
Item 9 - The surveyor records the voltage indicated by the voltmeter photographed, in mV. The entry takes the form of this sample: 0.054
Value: 20
